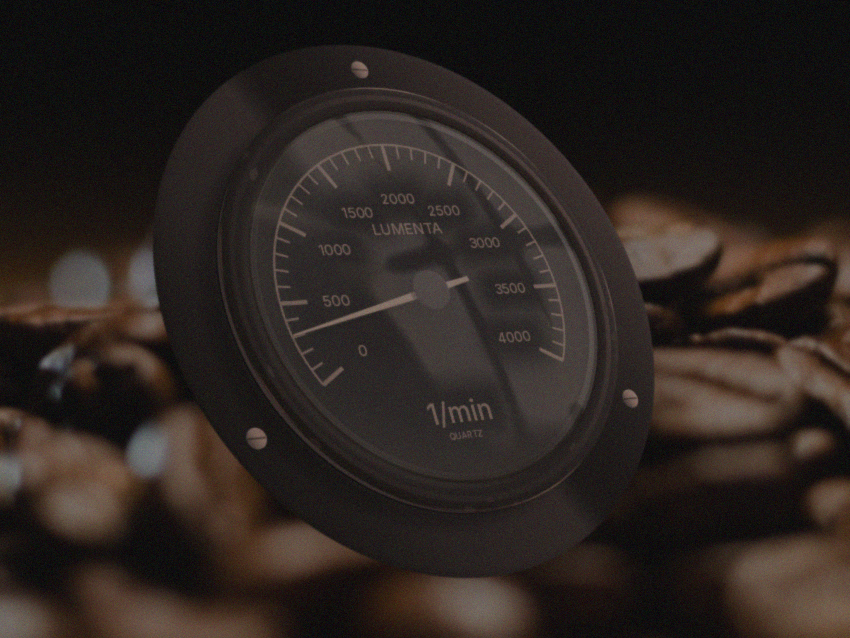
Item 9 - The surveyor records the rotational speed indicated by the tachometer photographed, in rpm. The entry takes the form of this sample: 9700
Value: 300
